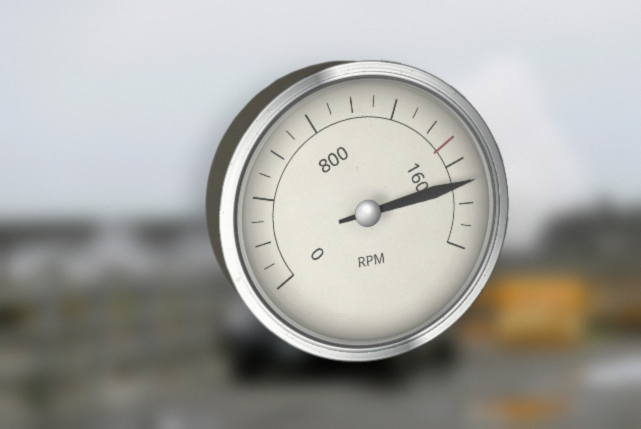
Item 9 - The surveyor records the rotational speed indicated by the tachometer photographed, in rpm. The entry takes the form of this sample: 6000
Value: 1700
